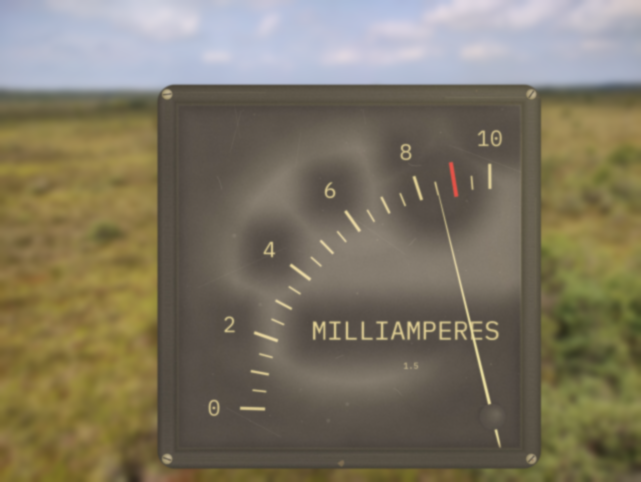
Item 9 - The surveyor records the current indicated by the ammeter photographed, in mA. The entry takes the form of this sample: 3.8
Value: 8.5
